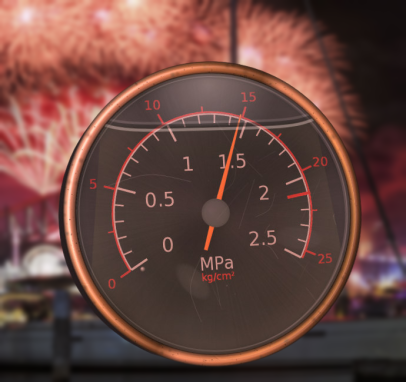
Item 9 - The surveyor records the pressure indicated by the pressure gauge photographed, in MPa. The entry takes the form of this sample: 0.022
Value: 1.45
